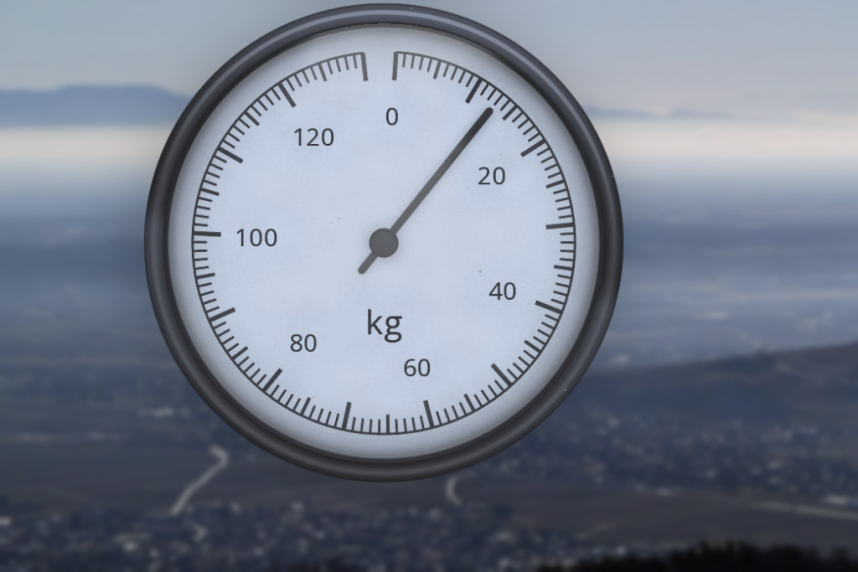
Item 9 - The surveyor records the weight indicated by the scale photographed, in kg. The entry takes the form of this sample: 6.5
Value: 13
